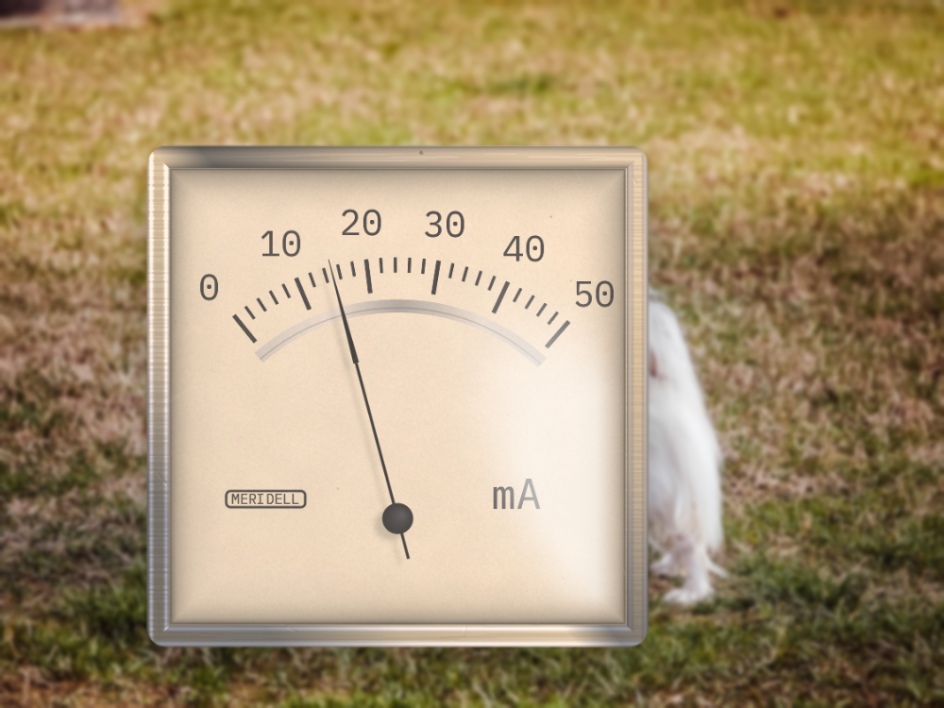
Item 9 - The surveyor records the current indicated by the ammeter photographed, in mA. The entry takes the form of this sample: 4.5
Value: 15
